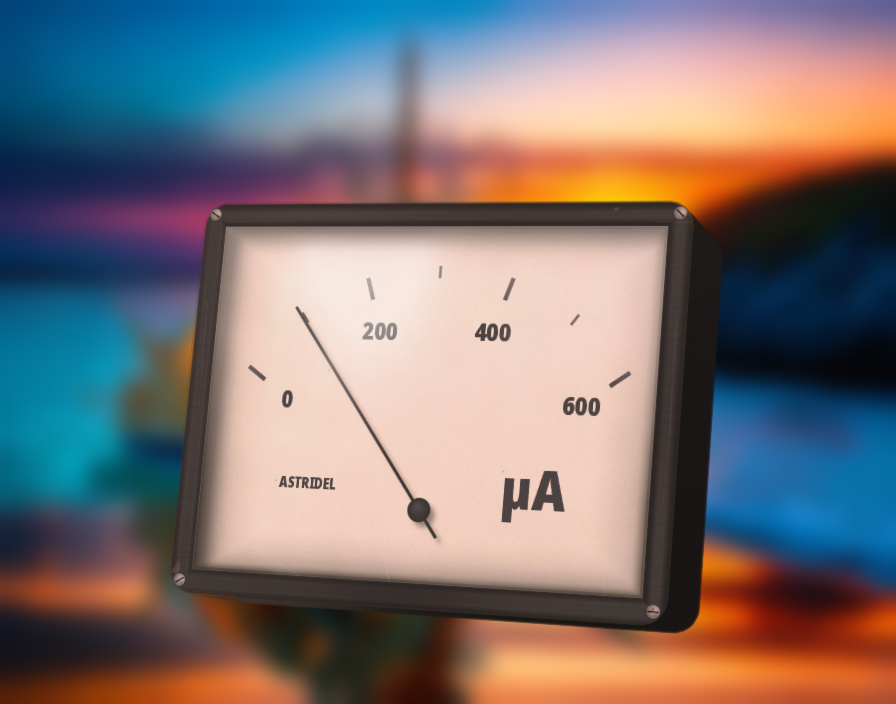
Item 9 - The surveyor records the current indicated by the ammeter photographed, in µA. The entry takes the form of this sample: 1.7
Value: 100
